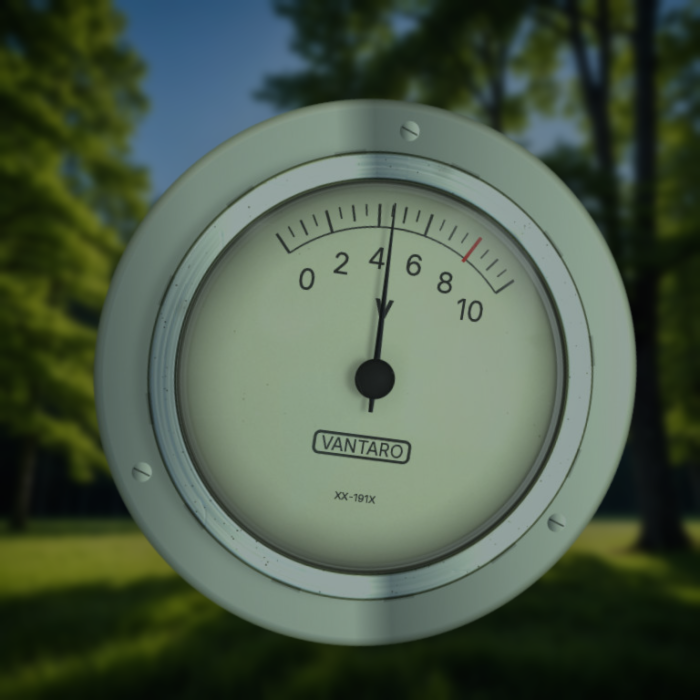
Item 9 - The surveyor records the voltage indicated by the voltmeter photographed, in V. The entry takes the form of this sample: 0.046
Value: 4.5
